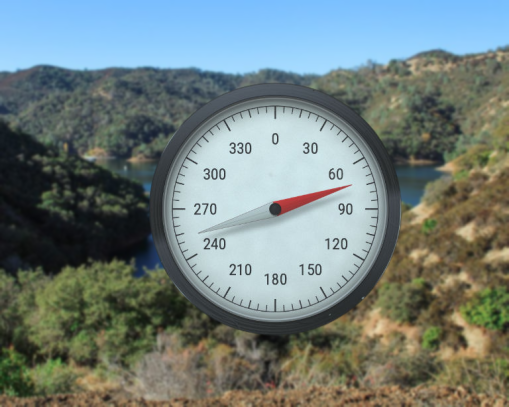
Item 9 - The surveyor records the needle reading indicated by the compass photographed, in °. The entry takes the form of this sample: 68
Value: 72.5
